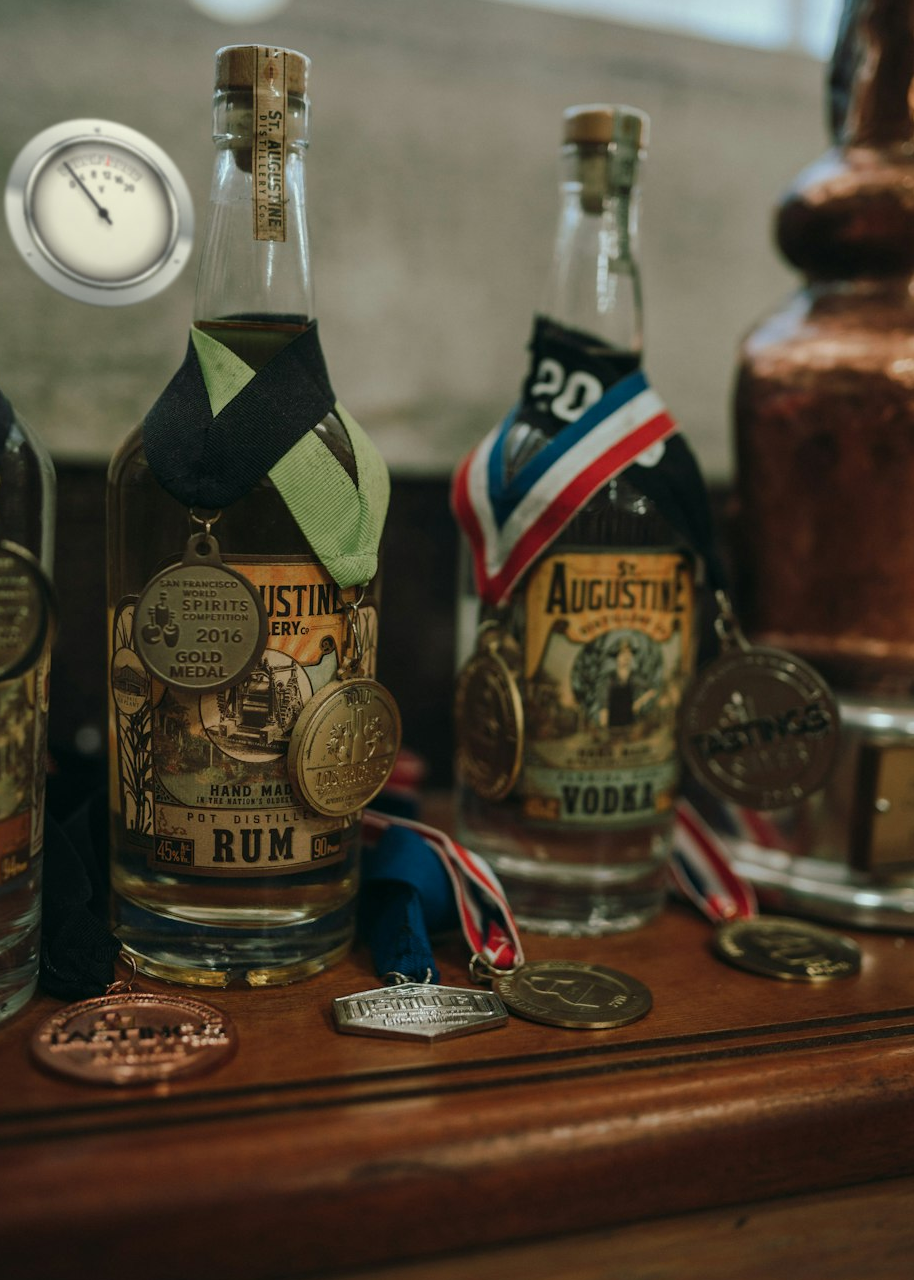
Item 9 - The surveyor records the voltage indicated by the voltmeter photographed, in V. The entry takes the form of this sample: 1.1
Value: 2
